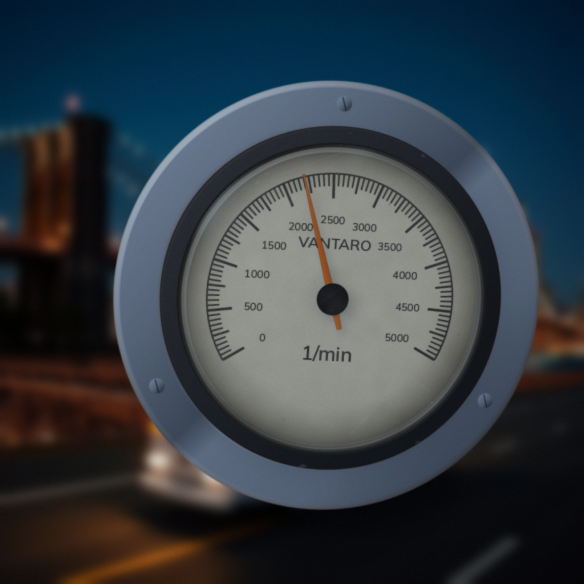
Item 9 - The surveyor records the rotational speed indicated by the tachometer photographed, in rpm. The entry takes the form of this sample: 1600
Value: 2200
